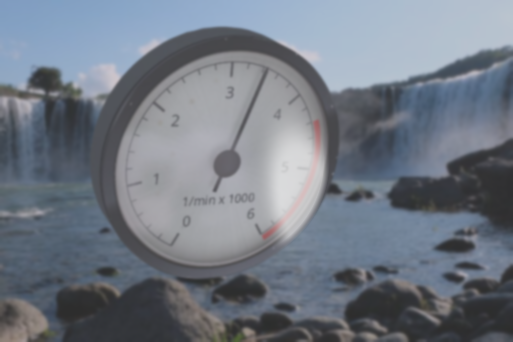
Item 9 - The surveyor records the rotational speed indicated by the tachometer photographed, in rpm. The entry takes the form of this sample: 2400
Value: 3400
